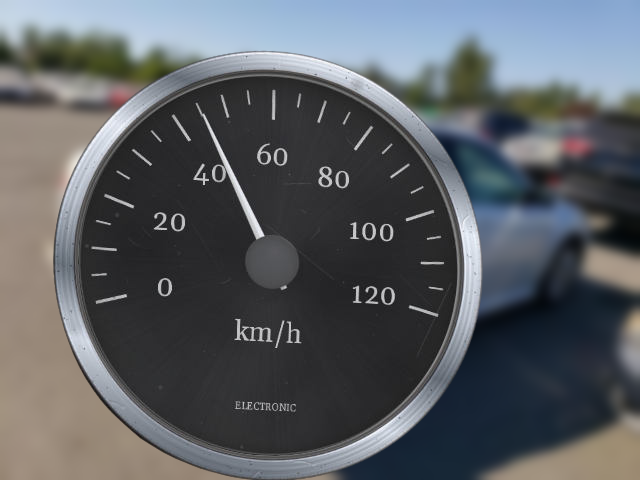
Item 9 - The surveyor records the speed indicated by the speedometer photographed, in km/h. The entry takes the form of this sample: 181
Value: 45
